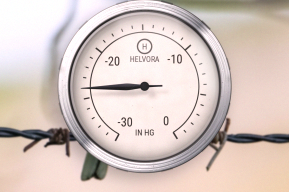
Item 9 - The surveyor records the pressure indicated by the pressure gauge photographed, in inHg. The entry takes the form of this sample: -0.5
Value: -24
